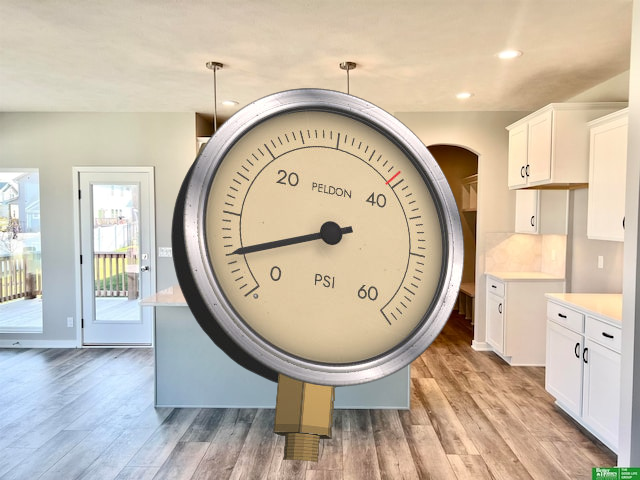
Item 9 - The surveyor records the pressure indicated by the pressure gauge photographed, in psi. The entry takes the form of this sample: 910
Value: 5
